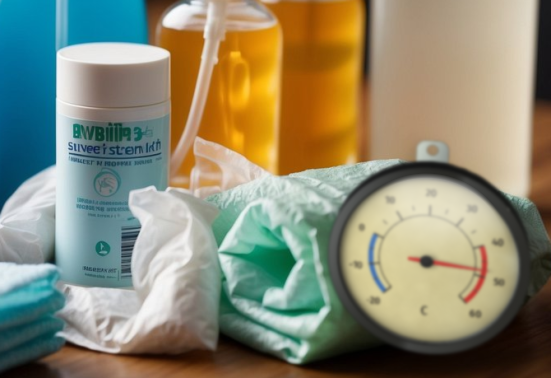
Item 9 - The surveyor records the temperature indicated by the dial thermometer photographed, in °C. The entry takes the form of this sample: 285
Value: 47.5
